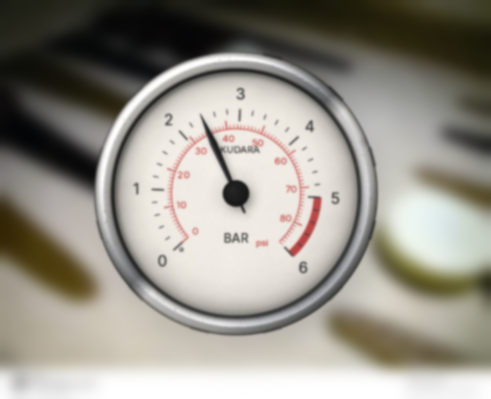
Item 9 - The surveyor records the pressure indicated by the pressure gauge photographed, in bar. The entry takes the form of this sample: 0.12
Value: 2.4
